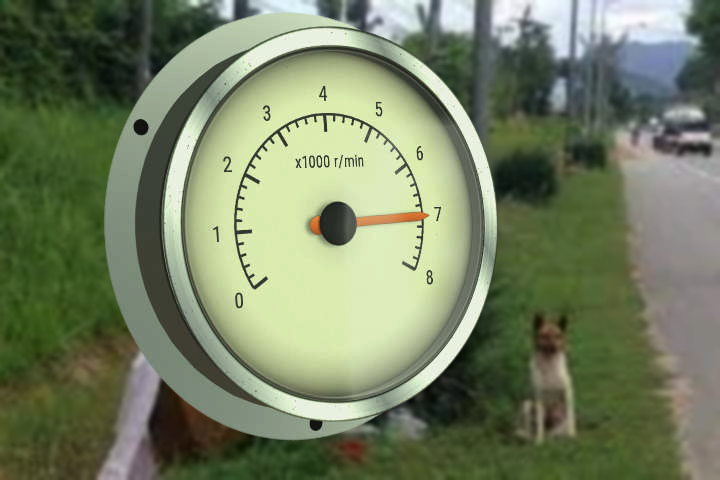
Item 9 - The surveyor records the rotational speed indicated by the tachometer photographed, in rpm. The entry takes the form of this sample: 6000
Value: 7000
